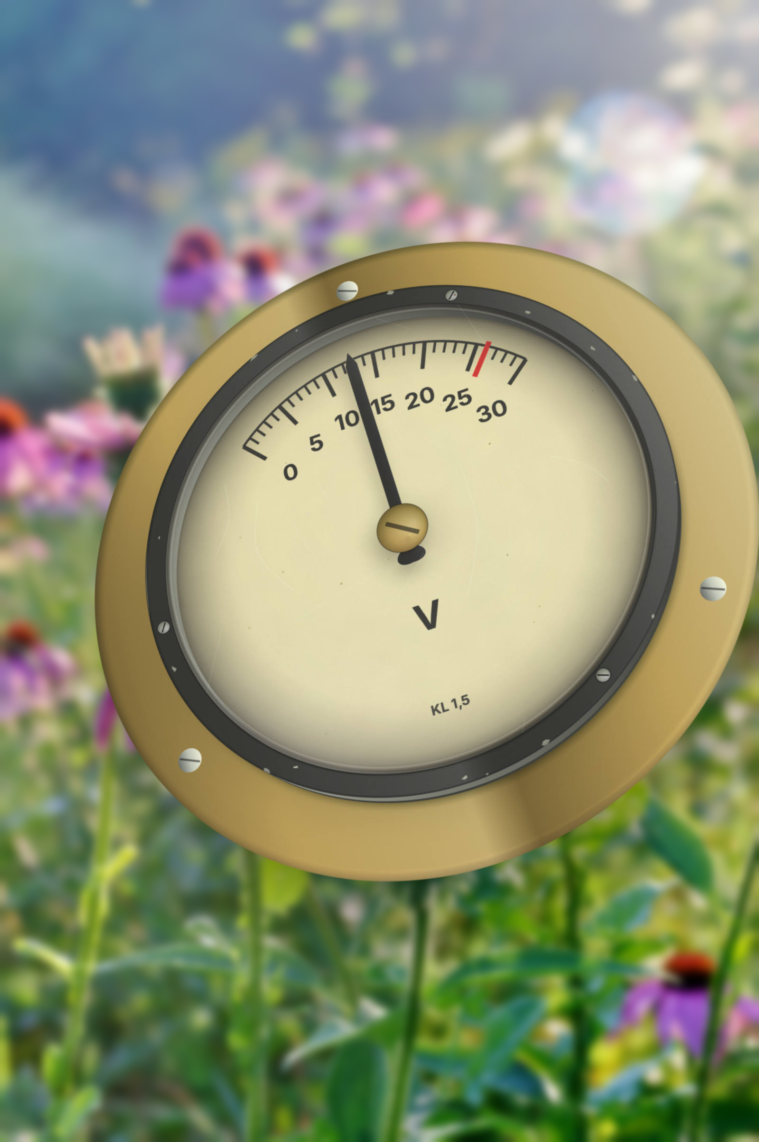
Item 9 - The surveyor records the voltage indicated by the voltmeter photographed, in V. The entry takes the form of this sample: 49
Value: 13
